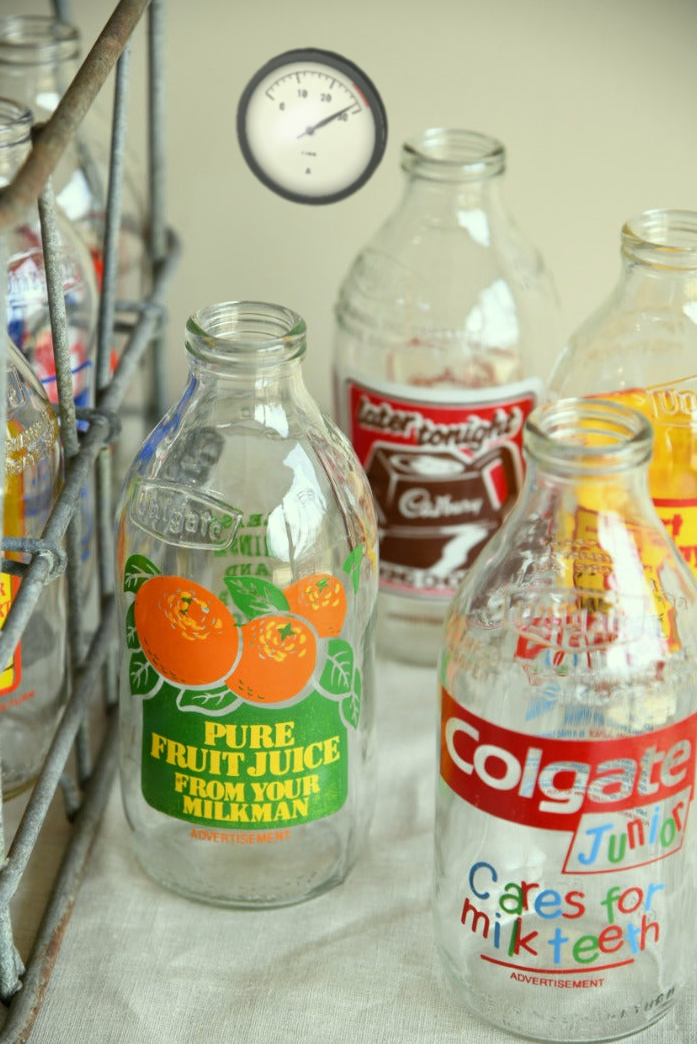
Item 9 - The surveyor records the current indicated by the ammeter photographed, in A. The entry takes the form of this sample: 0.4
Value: 28
